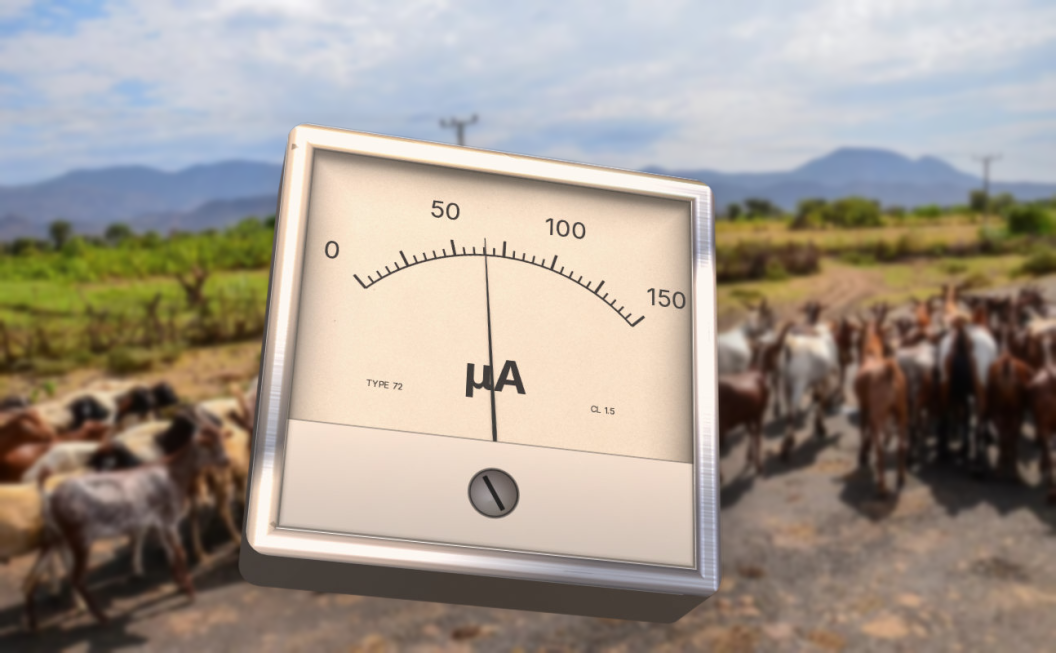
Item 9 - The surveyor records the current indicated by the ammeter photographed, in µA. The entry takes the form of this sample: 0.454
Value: 65
